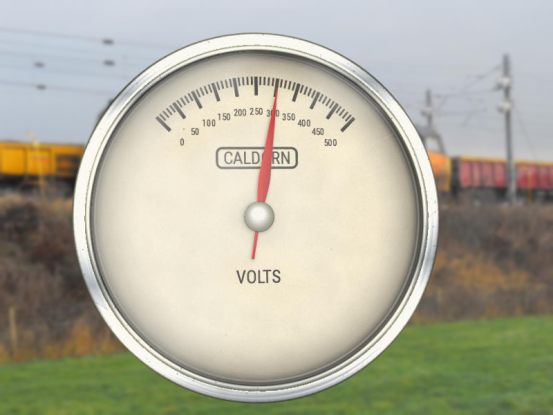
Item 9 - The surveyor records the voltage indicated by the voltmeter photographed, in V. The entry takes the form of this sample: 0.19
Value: 300
